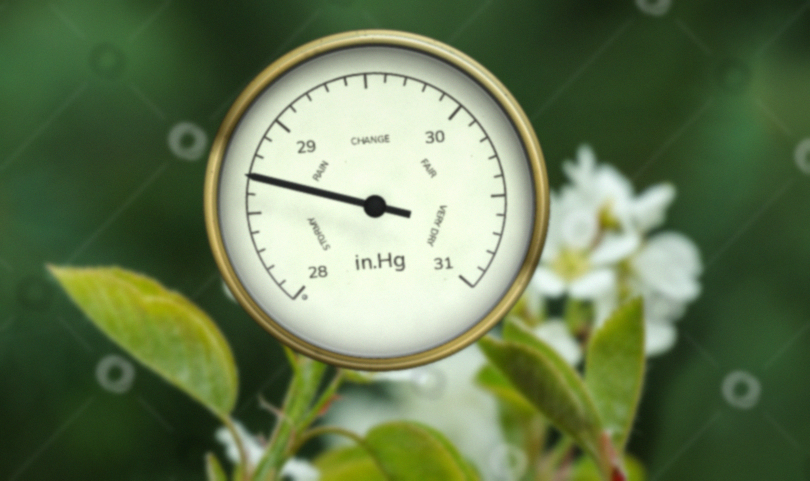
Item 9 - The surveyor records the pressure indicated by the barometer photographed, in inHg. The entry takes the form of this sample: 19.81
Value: 28.7
